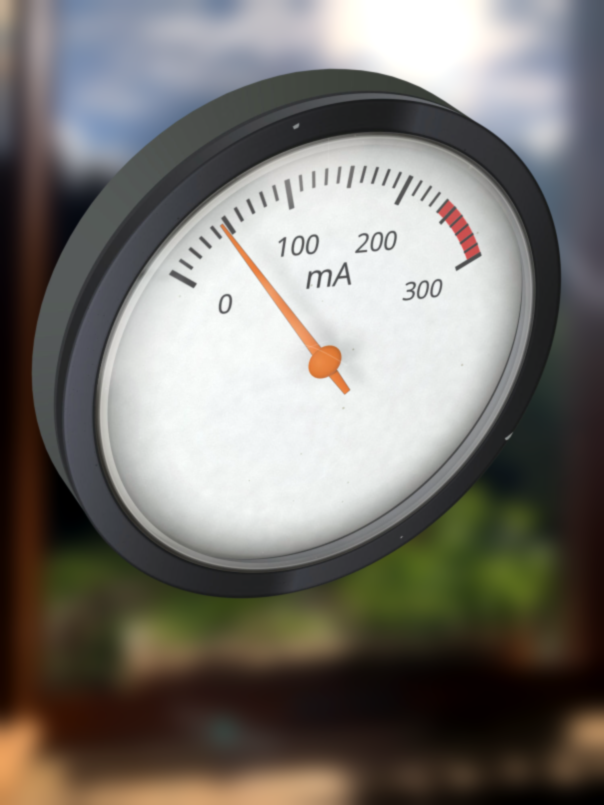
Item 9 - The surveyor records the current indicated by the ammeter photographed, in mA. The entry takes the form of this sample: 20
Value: 45
